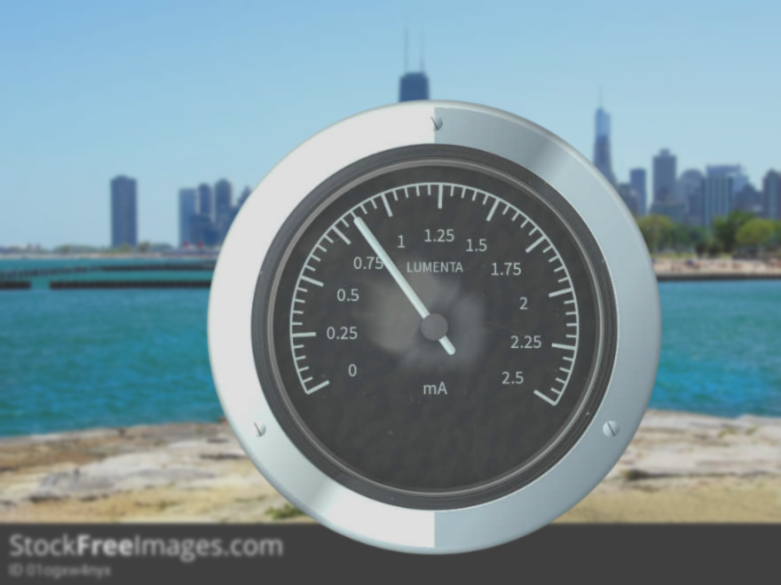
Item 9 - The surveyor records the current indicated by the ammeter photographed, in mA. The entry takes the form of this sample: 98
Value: 0.85
